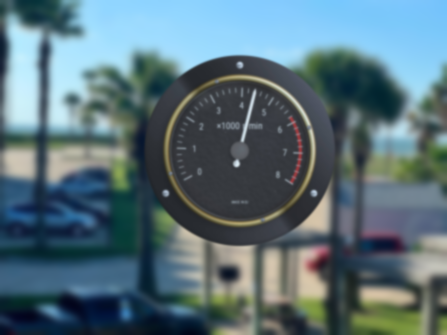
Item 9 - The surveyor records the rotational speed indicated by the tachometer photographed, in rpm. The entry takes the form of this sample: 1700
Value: 4400
